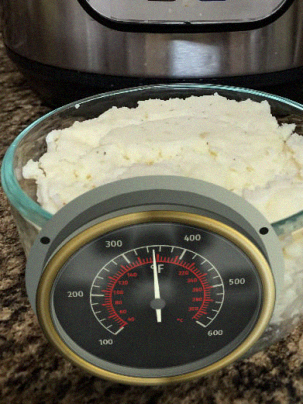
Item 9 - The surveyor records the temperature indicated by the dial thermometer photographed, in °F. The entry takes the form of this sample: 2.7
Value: 350
